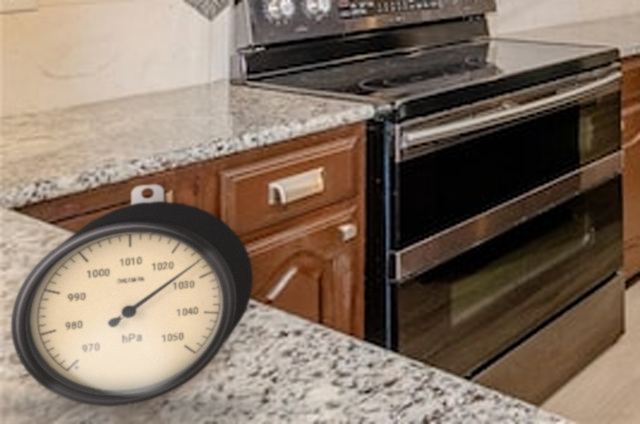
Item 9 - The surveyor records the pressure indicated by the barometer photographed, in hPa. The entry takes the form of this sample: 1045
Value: 1026
